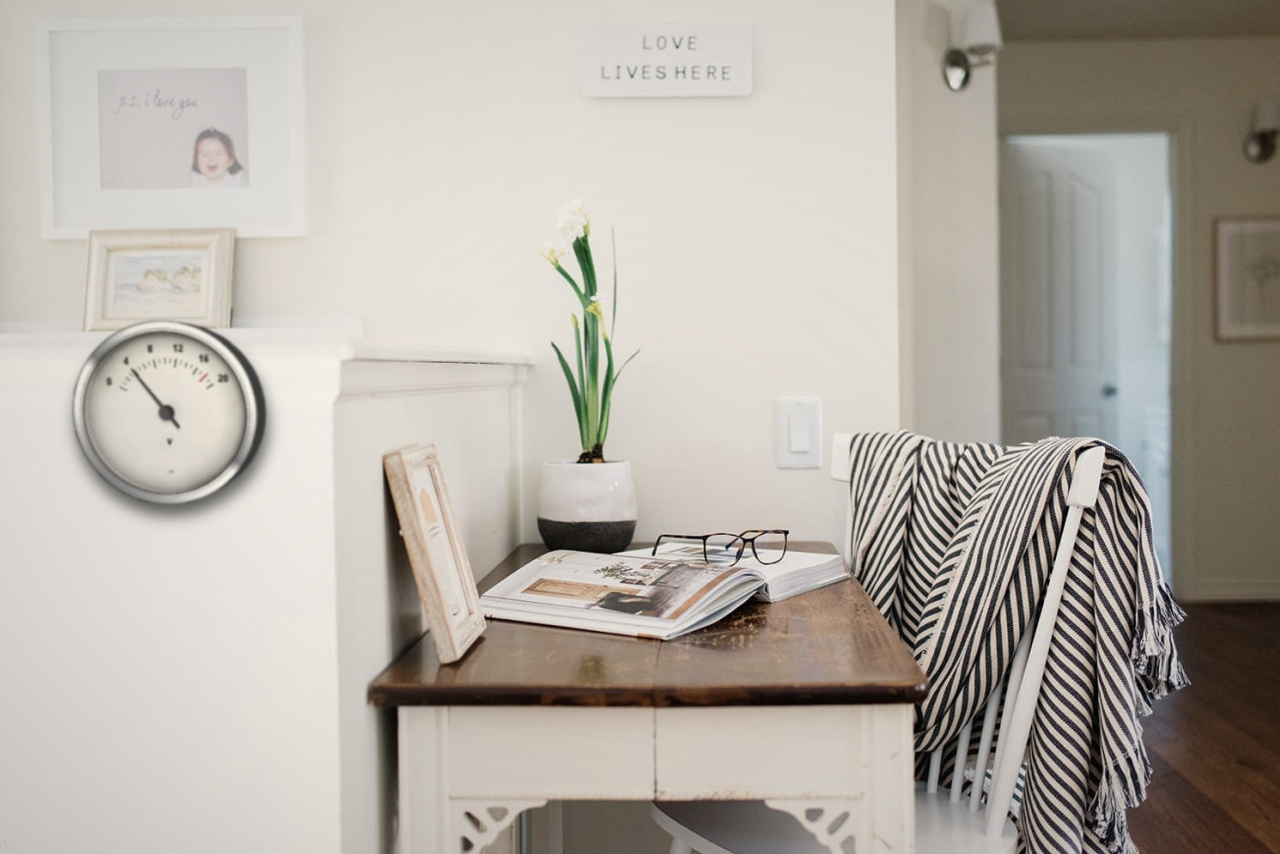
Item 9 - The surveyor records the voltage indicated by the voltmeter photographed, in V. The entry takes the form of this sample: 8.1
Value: 4
